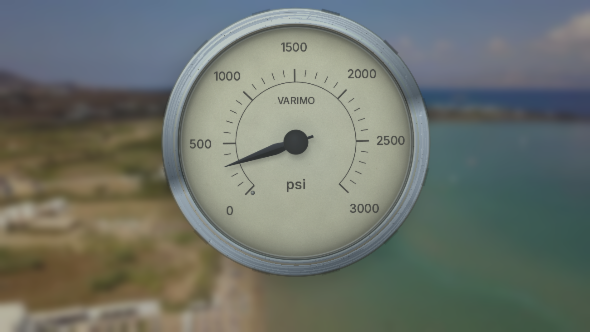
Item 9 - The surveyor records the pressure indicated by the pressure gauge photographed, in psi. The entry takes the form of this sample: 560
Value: 300
